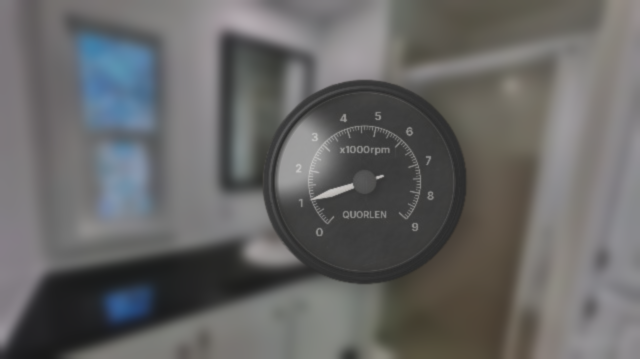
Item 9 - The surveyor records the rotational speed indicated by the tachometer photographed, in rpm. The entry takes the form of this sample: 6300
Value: 1000
